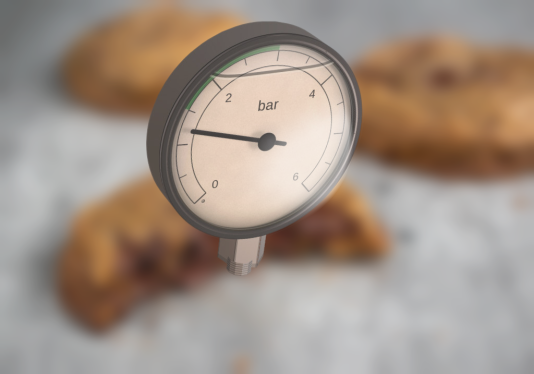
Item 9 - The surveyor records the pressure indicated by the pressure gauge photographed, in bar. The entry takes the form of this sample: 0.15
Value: 1.25
